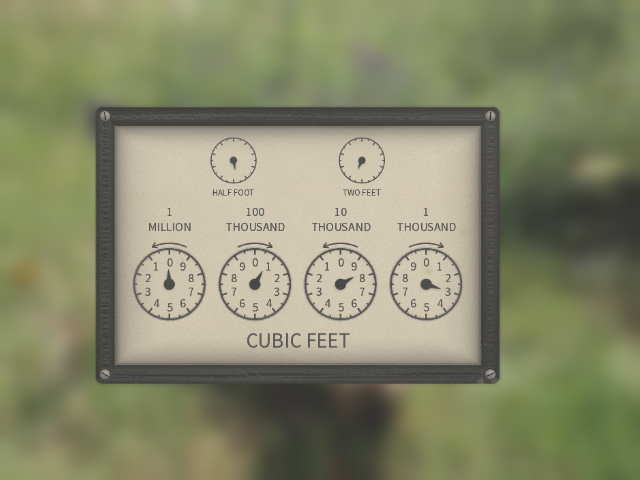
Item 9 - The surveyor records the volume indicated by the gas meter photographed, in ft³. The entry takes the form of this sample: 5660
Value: 8300
